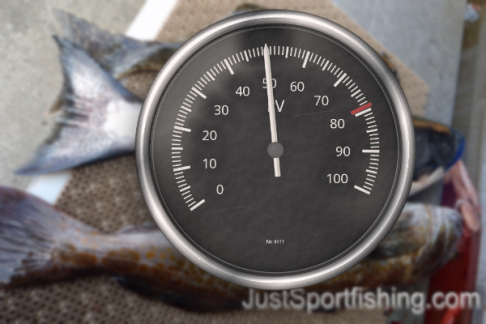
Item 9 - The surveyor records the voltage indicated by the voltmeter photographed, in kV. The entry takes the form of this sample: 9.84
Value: 50
